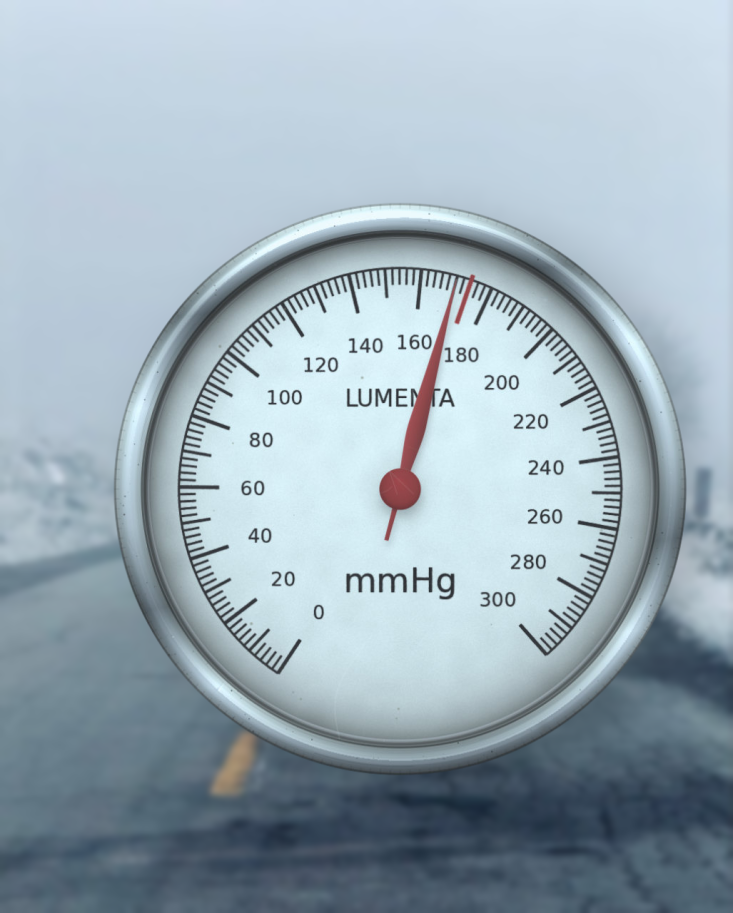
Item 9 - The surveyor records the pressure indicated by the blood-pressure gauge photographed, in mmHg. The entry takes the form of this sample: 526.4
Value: 170
